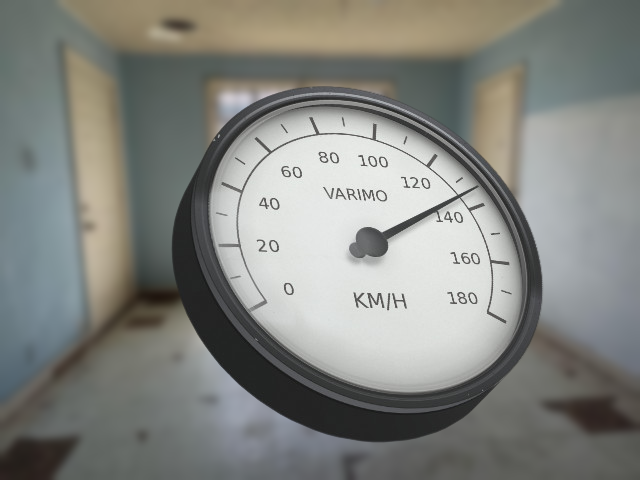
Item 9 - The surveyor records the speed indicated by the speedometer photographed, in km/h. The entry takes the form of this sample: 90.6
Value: 135
